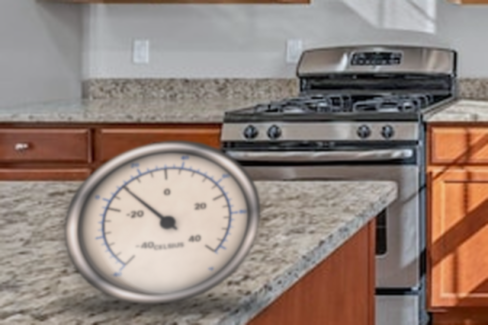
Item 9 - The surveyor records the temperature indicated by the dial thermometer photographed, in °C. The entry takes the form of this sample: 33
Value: -12
